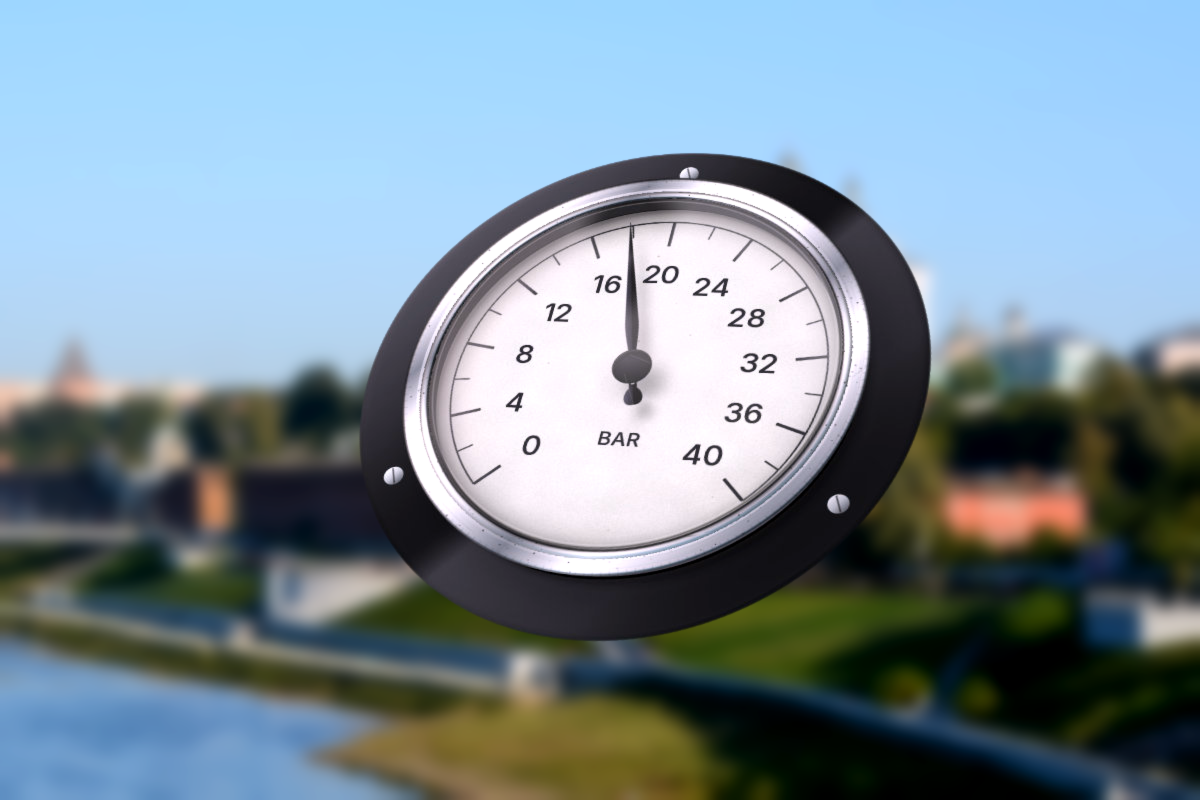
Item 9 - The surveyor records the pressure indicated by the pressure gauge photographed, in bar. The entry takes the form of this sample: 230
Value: 18
